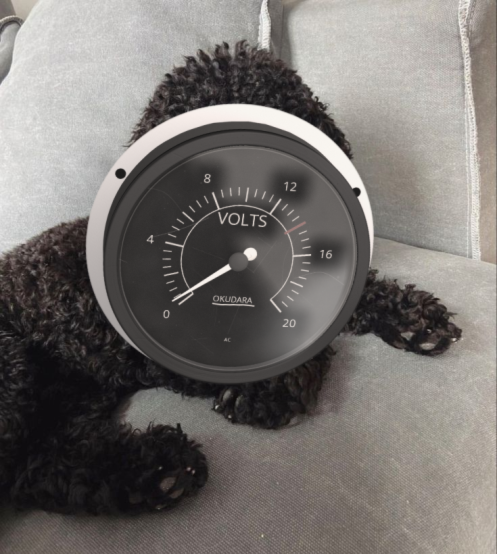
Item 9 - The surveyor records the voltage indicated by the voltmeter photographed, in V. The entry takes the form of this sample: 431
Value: 0.5
